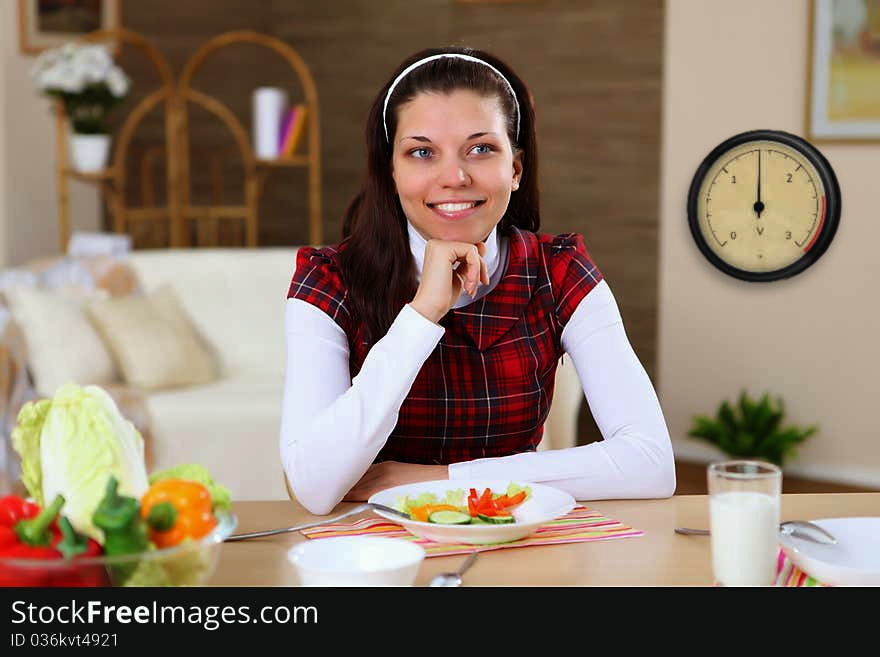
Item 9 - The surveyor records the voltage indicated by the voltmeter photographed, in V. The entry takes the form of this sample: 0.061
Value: 1.5
